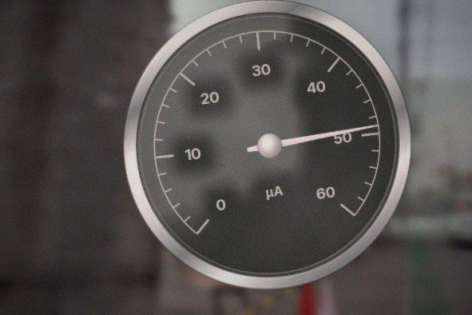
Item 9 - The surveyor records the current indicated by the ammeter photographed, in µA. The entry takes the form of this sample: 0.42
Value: 49
